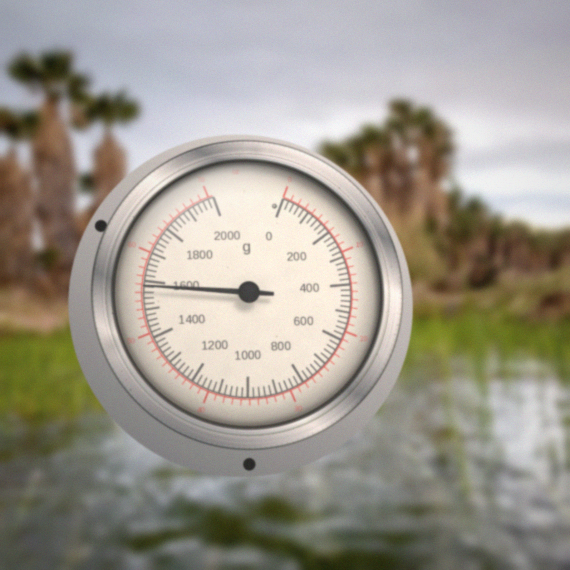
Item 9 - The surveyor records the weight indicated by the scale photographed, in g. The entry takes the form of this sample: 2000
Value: 1580
